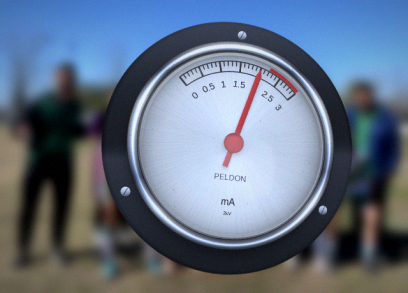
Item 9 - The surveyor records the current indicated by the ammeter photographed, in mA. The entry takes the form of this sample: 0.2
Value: 2
